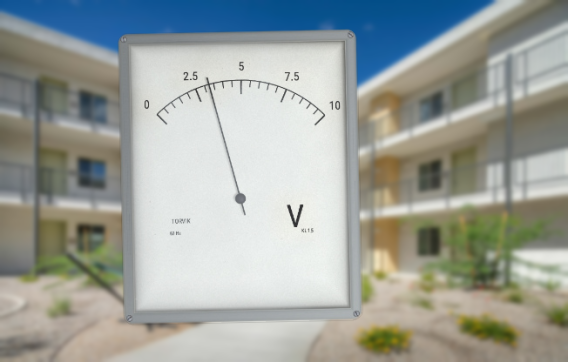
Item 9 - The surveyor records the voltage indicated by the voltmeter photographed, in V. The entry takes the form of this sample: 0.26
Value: 3.25
